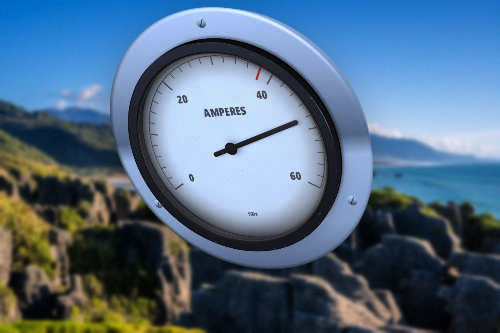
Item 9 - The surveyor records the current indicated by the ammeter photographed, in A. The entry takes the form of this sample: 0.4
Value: 48
